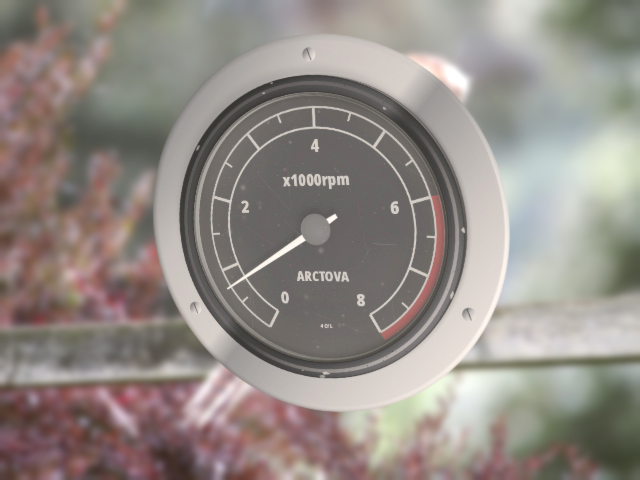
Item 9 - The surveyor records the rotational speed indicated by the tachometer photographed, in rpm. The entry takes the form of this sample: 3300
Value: 750
